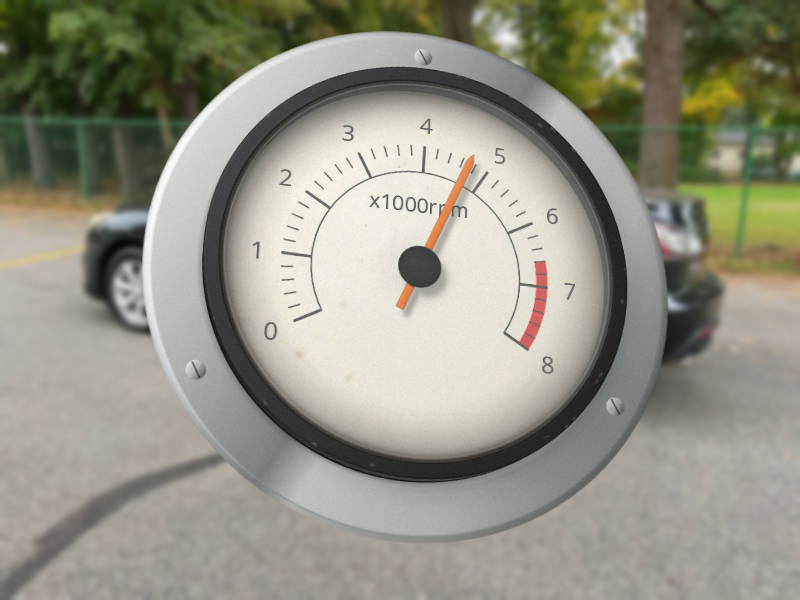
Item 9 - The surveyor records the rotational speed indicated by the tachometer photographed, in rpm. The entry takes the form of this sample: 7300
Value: 4700
